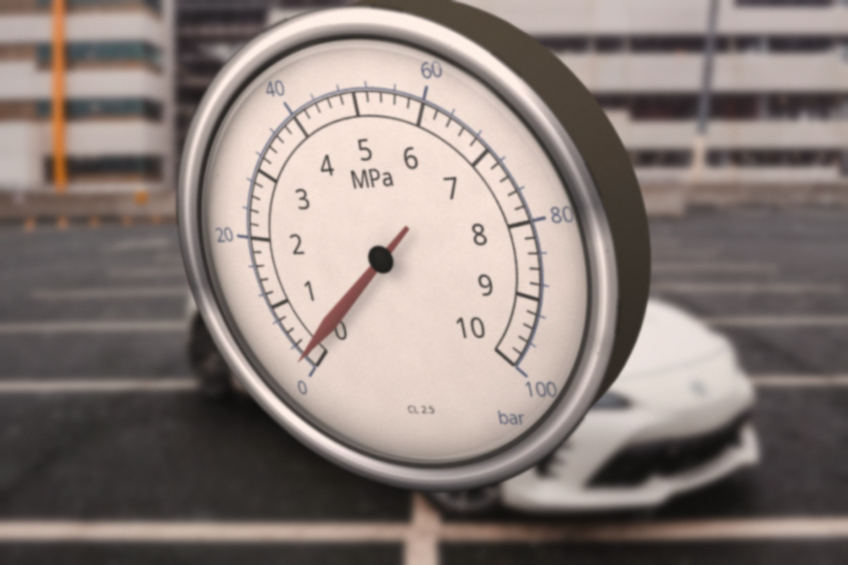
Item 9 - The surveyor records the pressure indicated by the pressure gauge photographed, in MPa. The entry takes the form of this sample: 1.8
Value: 0.2
